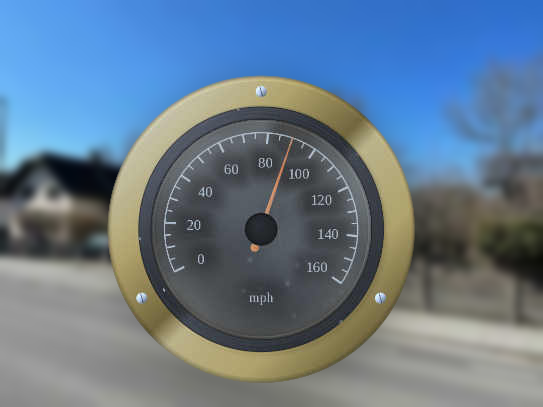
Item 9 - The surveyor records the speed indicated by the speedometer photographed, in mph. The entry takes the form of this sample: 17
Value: 90
